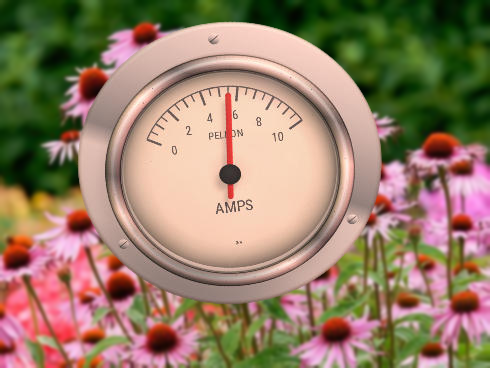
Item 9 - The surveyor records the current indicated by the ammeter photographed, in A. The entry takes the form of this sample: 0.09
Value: 5.5
